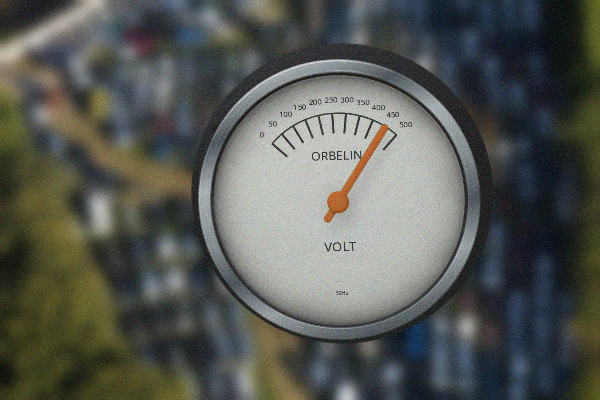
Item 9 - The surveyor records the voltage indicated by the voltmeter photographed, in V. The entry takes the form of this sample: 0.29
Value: 450
